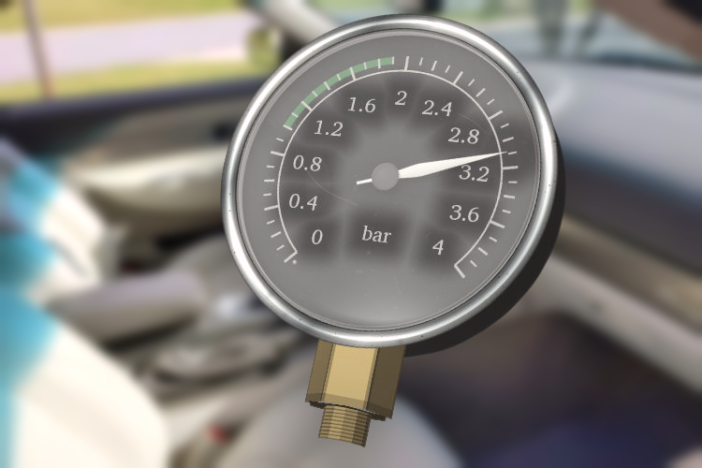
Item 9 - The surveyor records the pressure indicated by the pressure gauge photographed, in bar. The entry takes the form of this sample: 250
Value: 3.1
